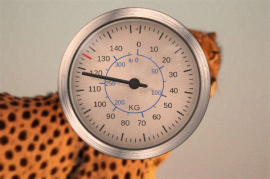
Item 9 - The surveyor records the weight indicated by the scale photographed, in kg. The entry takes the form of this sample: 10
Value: 118
